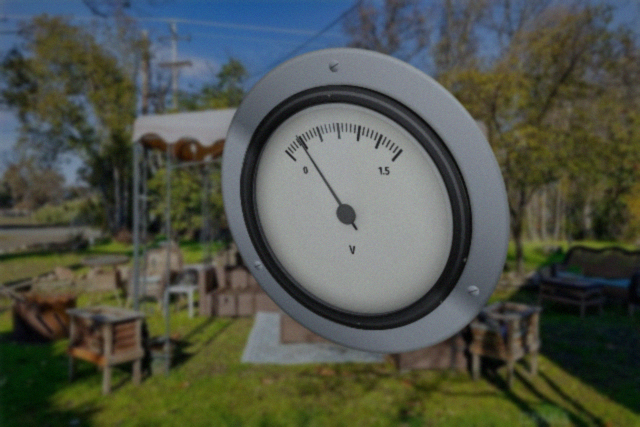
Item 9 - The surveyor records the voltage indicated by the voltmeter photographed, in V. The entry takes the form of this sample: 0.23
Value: 0.25
